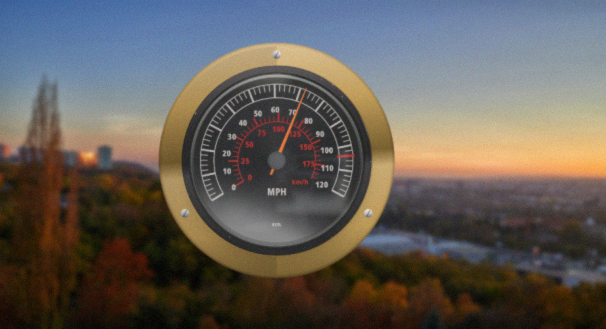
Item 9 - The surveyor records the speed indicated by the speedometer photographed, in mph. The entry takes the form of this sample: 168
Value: 72
